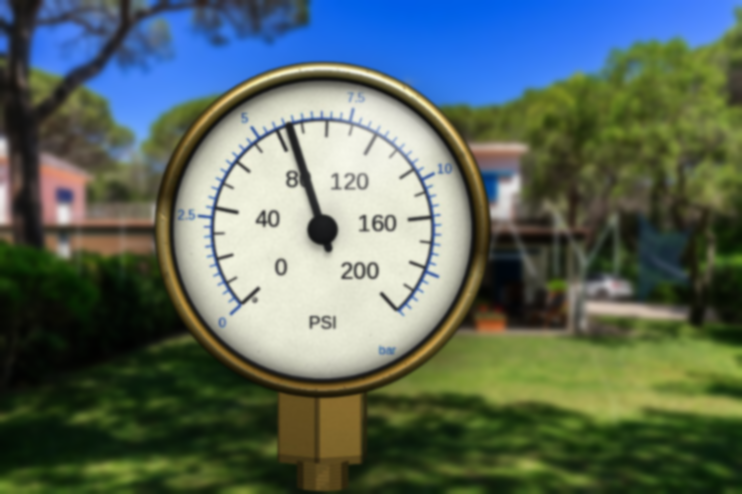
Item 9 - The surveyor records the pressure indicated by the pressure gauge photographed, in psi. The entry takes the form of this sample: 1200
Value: 85
